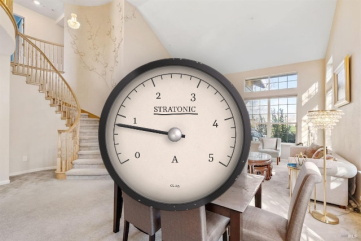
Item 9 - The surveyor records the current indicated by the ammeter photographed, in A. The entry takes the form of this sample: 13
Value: 0.8
